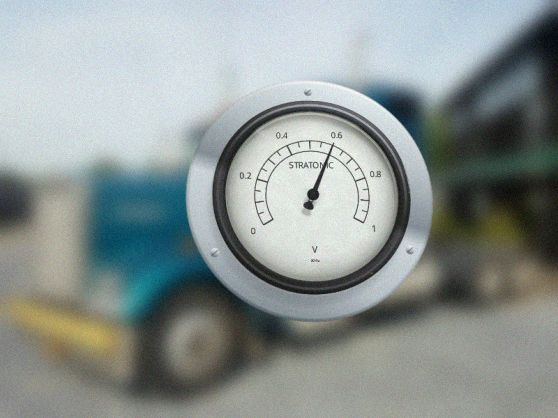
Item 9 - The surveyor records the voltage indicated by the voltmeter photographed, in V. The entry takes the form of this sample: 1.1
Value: 0.6
